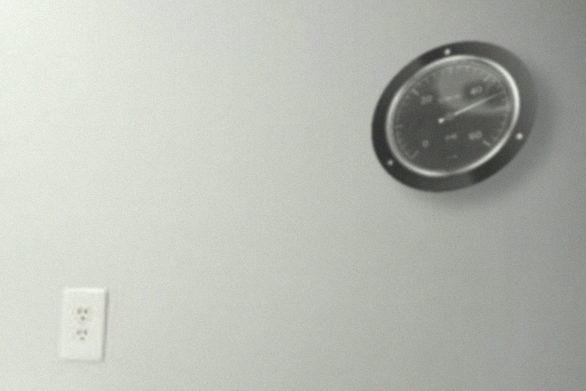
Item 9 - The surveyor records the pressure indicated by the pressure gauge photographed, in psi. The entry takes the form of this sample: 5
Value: 46
